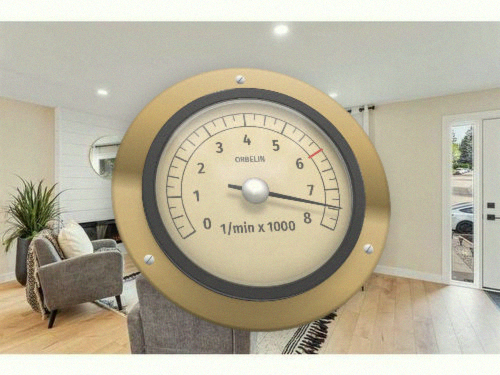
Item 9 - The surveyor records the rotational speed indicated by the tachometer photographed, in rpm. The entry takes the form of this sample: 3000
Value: 7500
